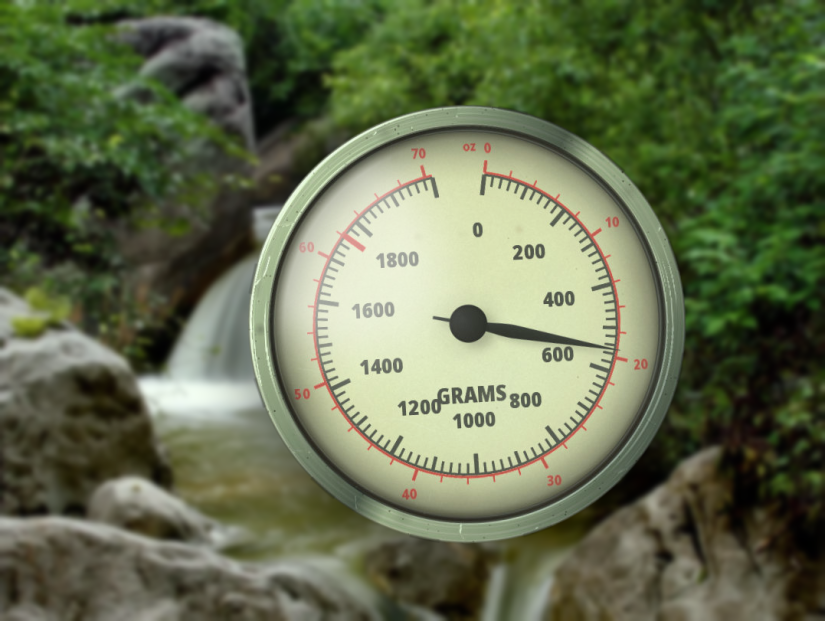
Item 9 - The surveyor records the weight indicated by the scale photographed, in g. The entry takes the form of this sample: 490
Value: 550
